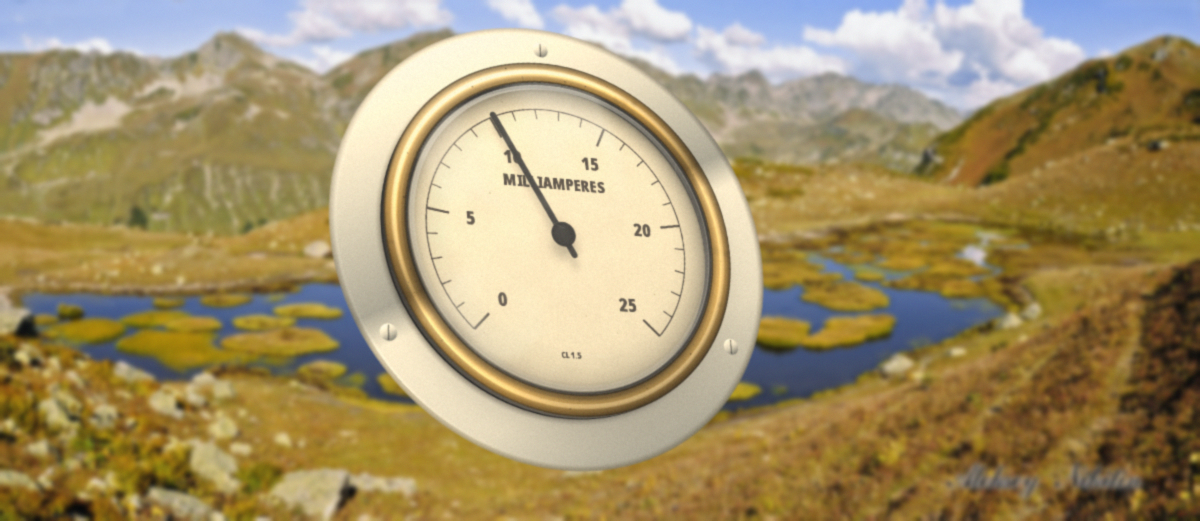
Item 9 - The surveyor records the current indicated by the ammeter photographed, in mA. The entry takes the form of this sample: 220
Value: 10
